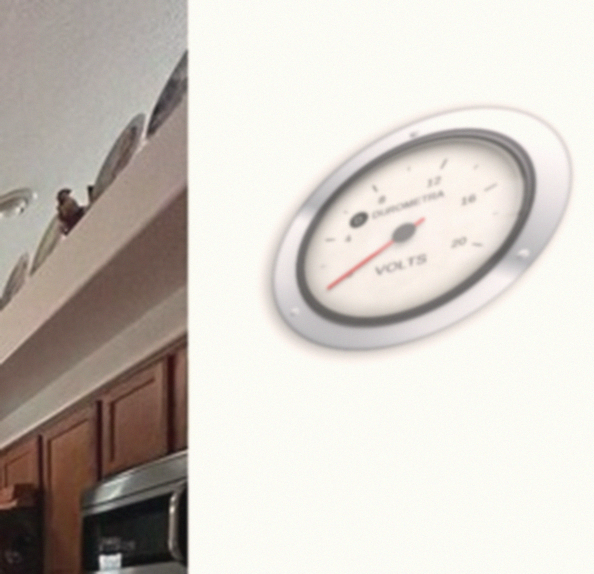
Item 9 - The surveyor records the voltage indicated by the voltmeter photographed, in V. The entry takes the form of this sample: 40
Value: 0
